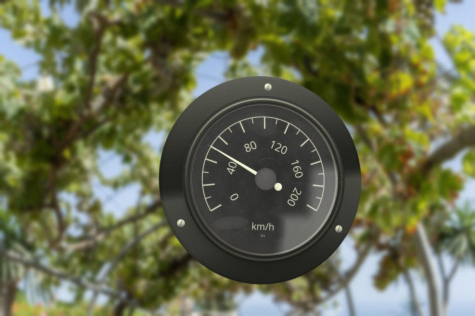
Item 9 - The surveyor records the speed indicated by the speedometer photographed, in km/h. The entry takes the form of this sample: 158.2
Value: 50
